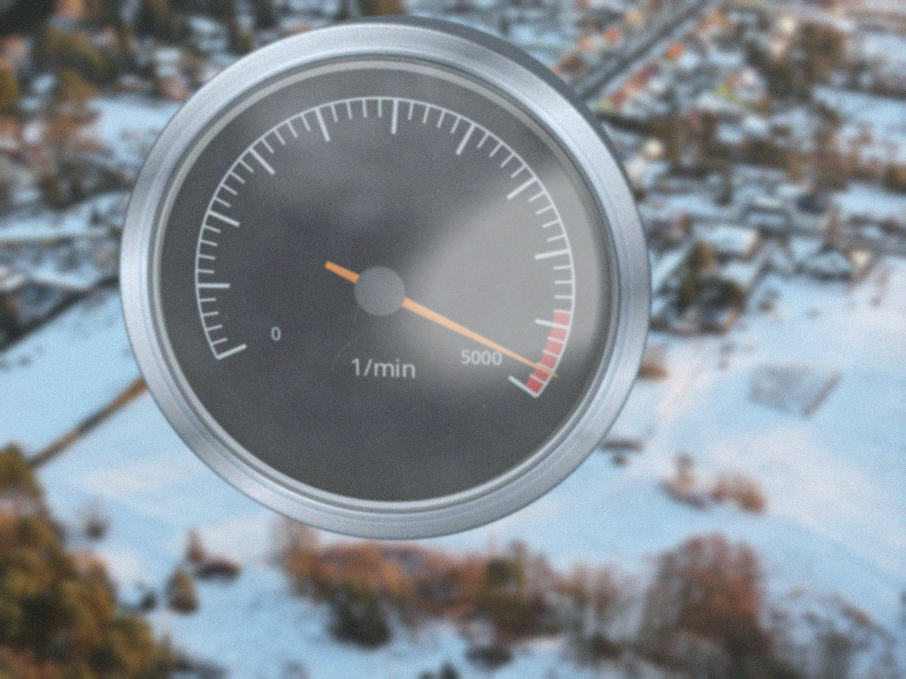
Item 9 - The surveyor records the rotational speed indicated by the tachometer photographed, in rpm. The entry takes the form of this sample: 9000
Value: 4800
